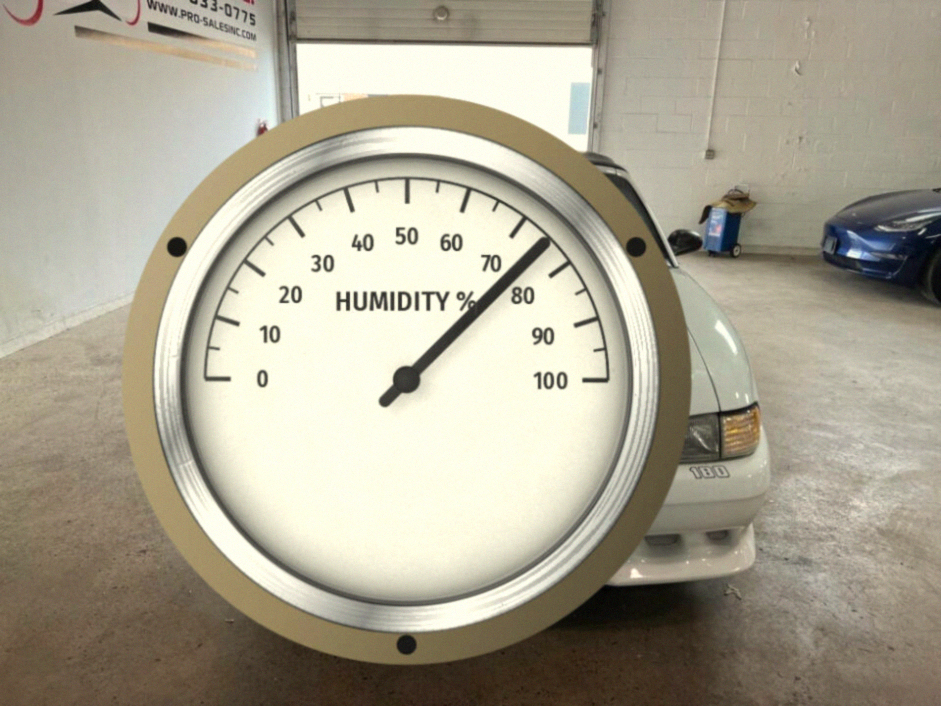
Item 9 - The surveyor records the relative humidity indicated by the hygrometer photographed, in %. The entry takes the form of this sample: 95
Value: 75
